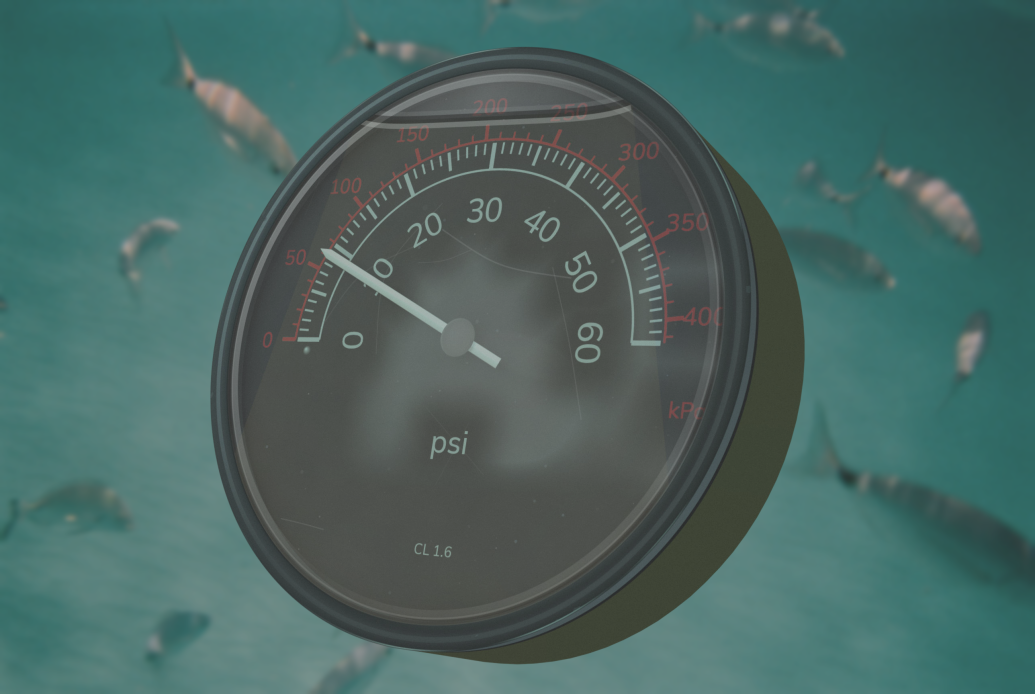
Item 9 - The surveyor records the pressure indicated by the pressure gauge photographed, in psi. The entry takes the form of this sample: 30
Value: 9
